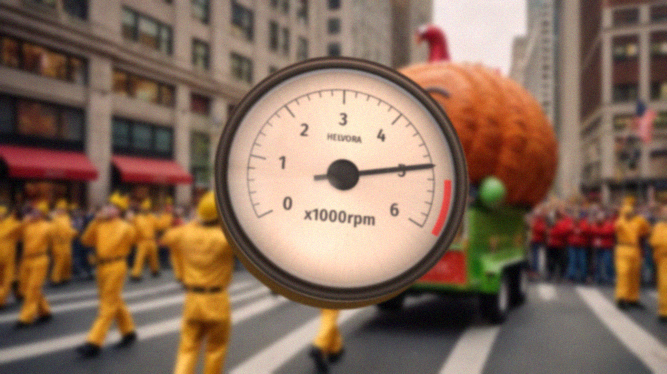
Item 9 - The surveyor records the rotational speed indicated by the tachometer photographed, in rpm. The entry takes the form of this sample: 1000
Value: 5000
